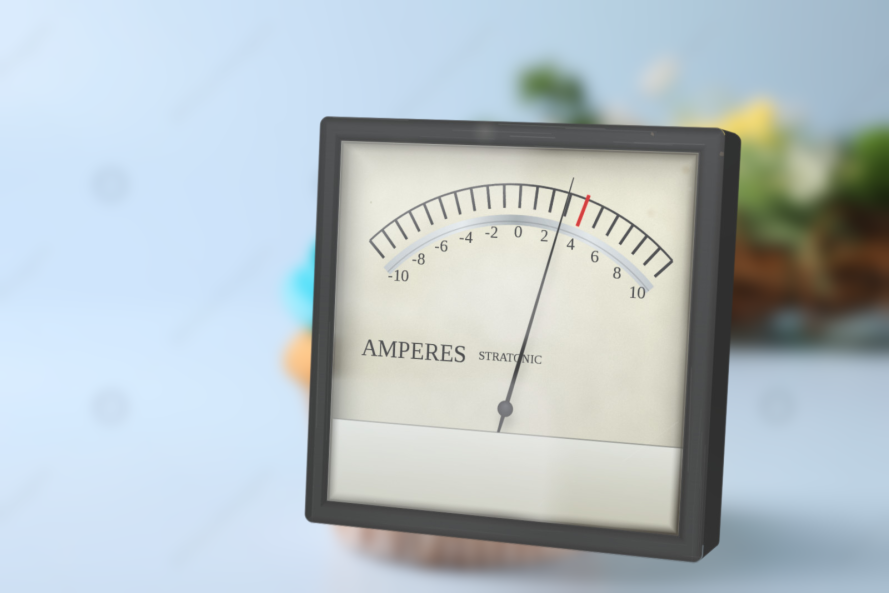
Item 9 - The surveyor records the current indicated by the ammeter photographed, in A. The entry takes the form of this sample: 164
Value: 3
